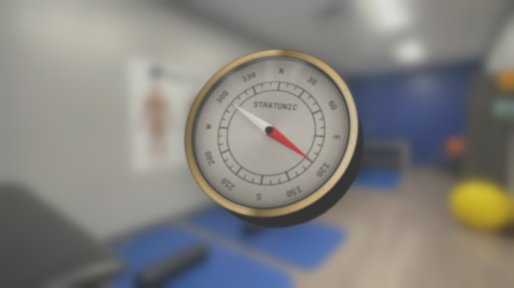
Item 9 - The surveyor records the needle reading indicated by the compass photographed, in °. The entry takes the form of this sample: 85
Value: 120
